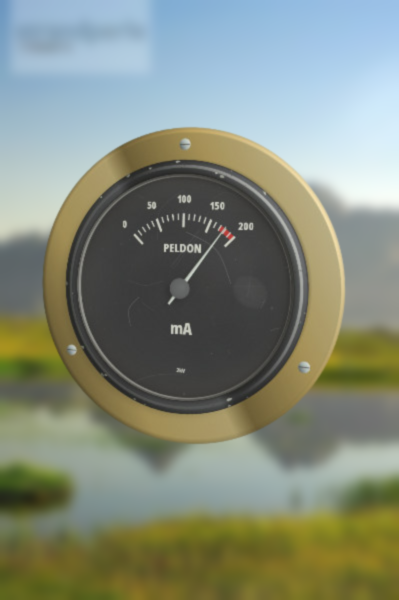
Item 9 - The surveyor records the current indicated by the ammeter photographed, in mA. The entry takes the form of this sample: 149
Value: 180
